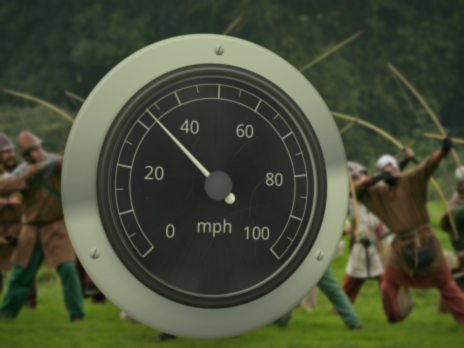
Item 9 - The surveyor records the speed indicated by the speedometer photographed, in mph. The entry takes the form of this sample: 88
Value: 32.5
